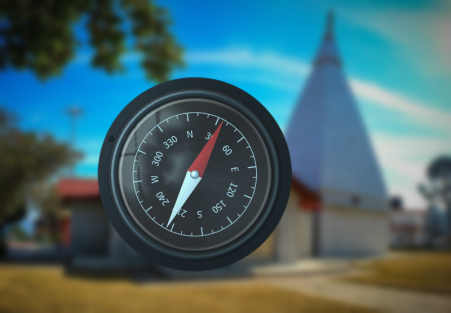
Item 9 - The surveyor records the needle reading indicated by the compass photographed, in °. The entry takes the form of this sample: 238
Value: 35
